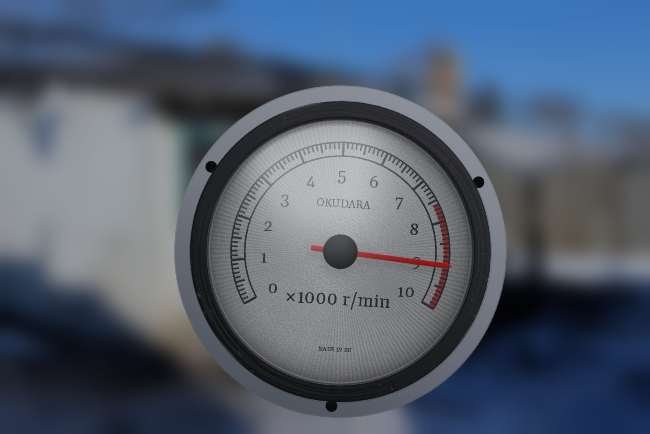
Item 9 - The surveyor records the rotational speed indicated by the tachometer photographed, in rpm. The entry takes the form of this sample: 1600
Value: 9000
